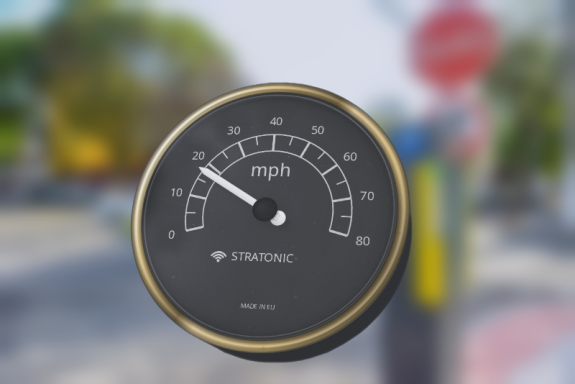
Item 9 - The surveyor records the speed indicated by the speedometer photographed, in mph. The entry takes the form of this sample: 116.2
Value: 17.5
